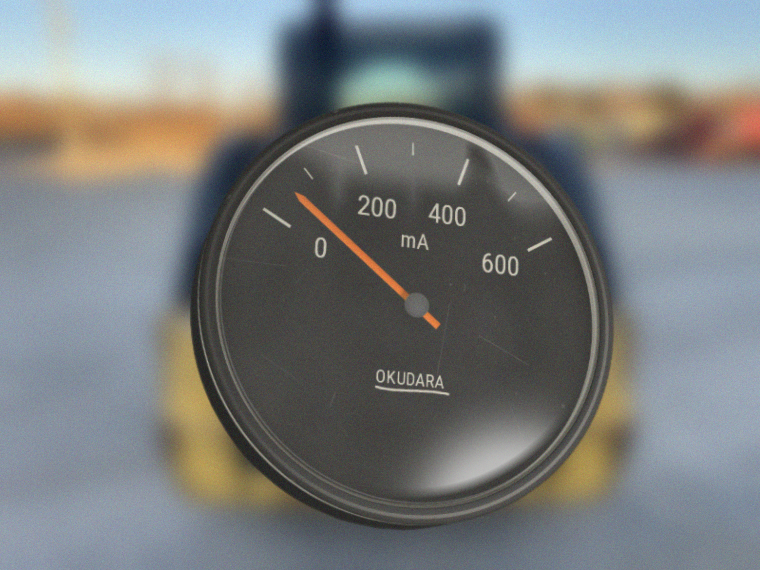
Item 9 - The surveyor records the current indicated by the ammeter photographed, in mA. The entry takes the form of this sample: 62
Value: 50
